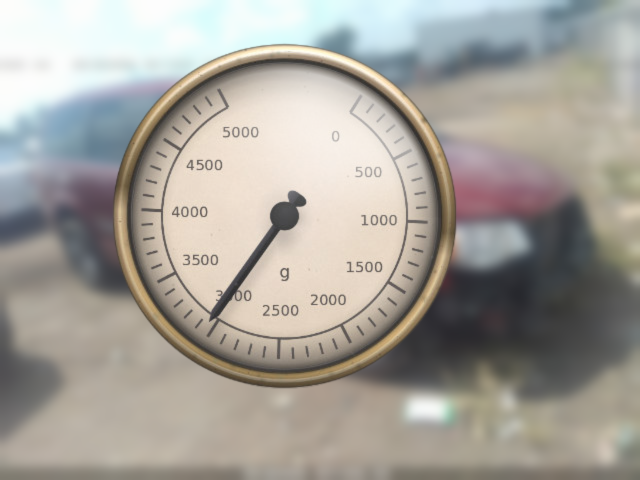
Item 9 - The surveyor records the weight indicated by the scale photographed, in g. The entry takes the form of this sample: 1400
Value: 3050
